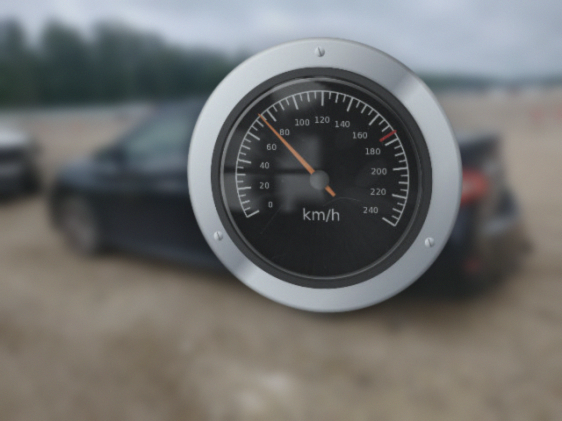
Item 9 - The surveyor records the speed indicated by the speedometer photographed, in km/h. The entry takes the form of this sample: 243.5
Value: 75
